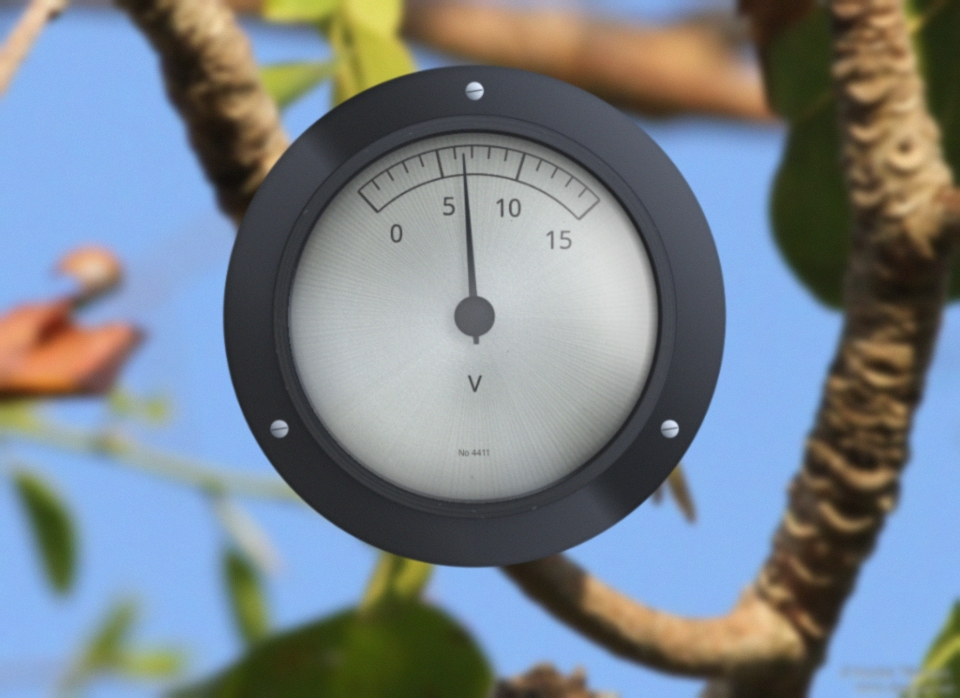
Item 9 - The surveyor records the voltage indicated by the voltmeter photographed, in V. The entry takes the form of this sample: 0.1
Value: 6.5
